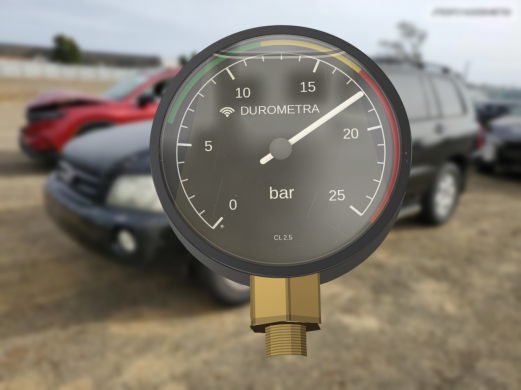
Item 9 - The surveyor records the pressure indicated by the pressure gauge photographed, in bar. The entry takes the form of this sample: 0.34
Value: 18
